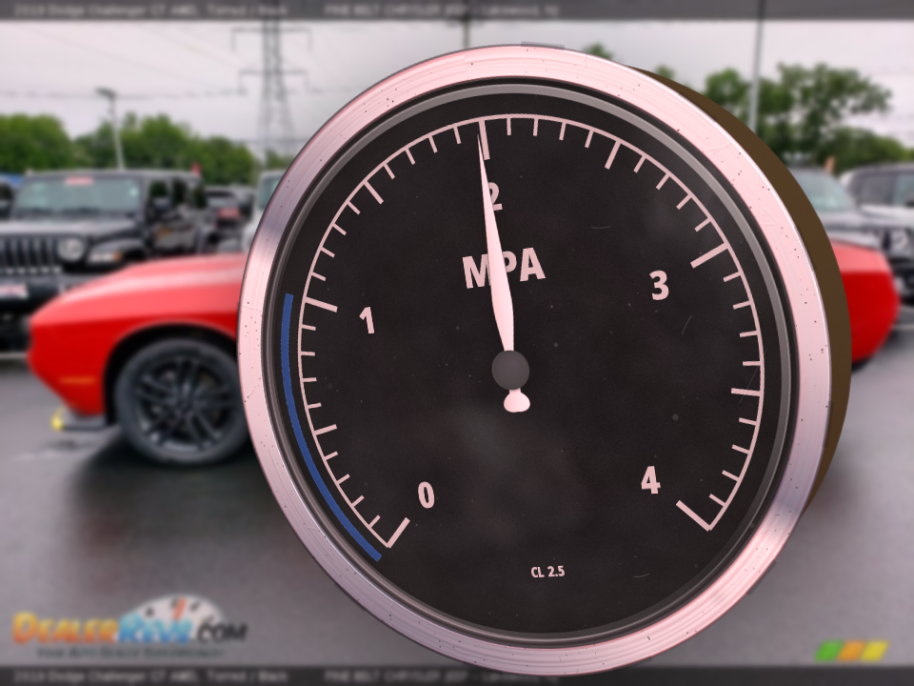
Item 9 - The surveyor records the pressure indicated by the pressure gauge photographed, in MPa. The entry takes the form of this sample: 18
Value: 2
